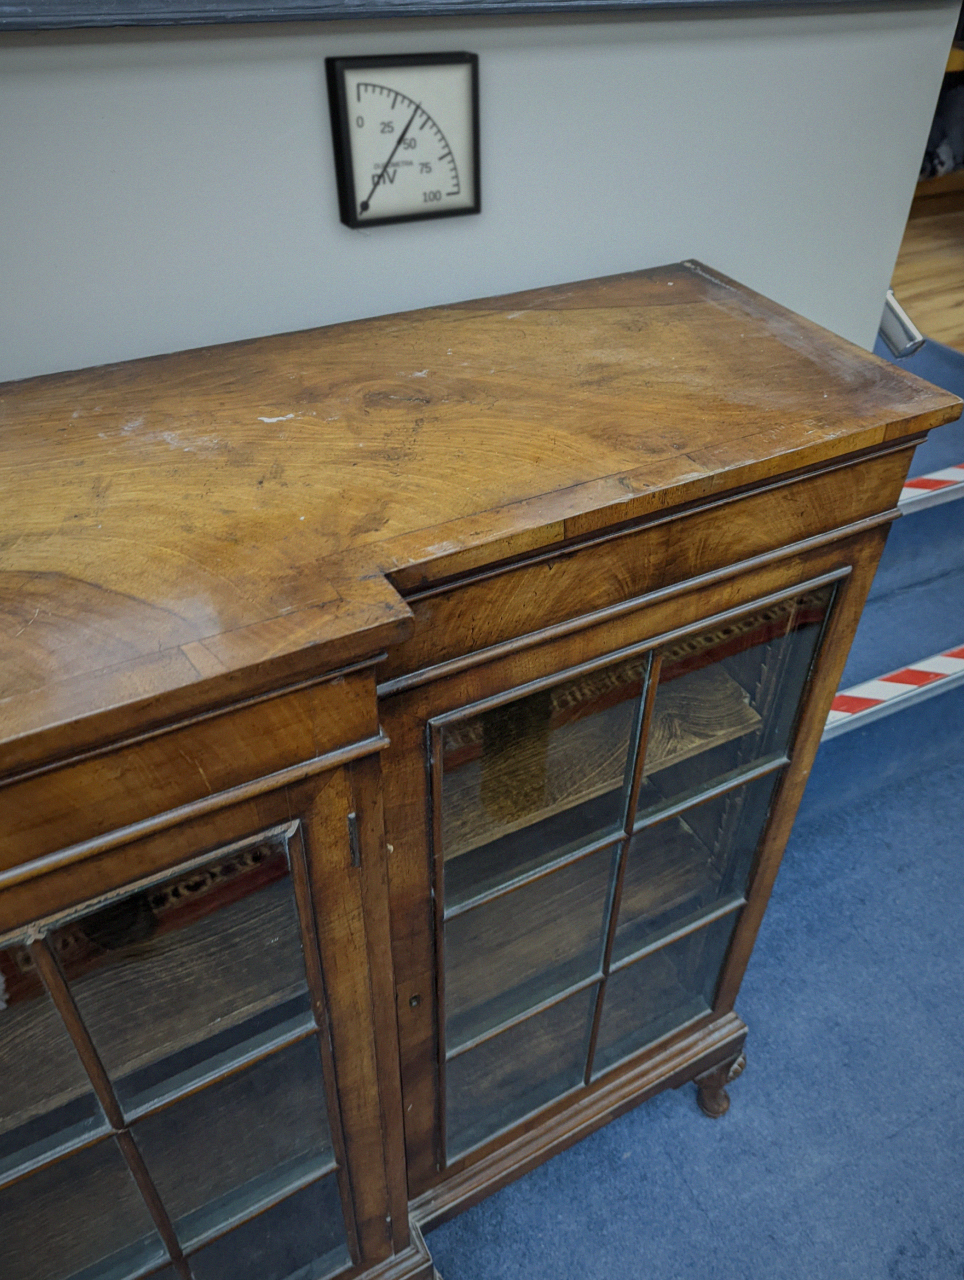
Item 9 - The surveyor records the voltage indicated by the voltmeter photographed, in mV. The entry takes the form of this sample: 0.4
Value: 40
